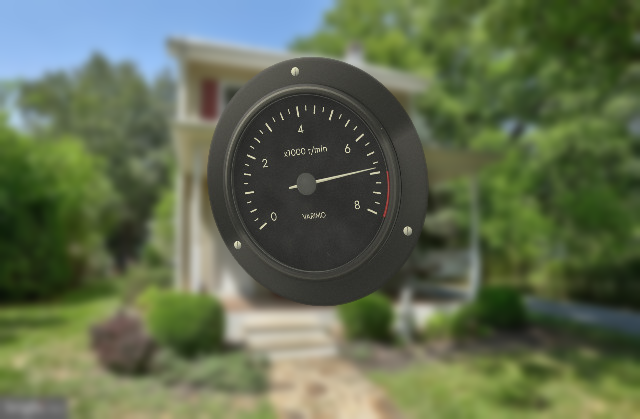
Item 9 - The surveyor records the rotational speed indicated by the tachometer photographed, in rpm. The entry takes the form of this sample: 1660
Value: 6875
